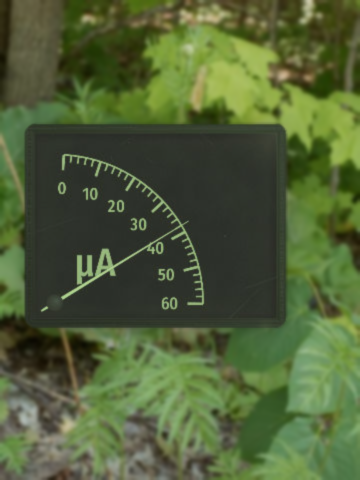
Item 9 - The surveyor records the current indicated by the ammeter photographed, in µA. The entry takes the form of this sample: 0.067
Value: 38
